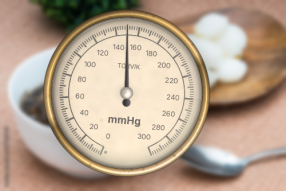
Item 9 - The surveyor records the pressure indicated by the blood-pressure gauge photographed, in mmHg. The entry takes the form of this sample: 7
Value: 150
